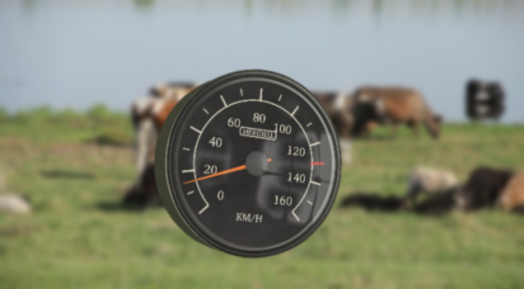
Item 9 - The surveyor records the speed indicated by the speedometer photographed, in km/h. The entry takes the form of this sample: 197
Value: 15
